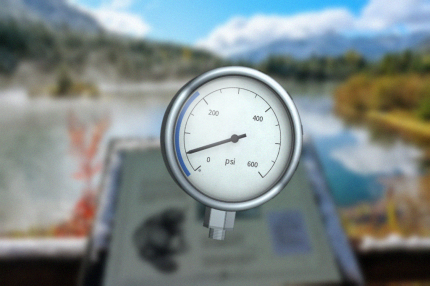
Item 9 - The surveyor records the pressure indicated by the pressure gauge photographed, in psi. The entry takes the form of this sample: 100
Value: 50
